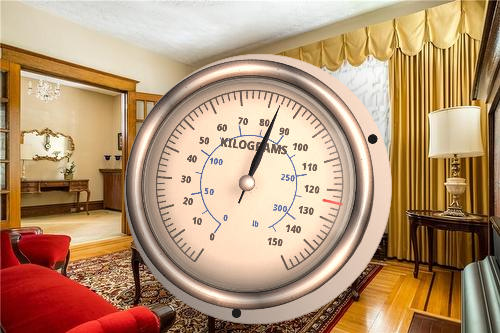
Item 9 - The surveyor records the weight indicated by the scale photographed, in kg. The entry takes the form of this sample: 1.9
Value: 84
